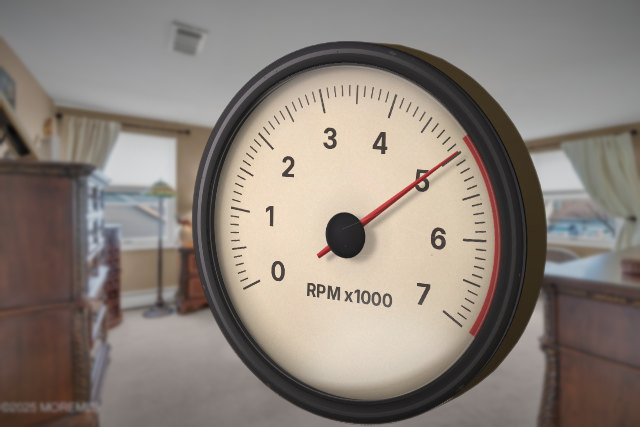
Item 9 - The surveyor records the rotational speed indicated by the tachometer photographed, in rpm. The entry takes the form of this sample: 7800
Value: 5000
